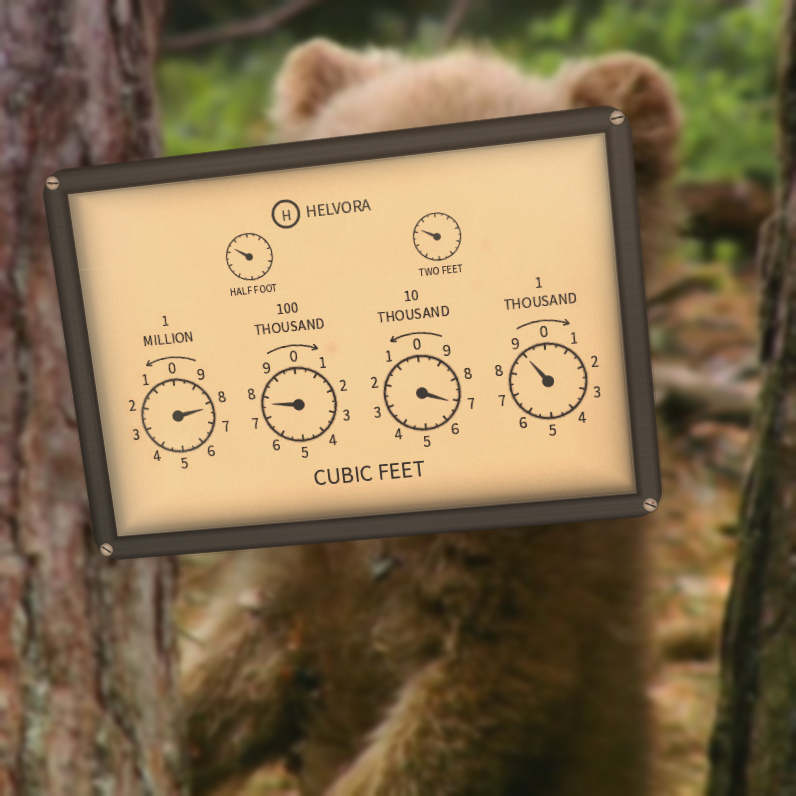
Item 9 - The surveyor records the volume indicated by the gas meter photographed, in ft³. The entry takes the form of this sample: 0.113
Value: 776900
